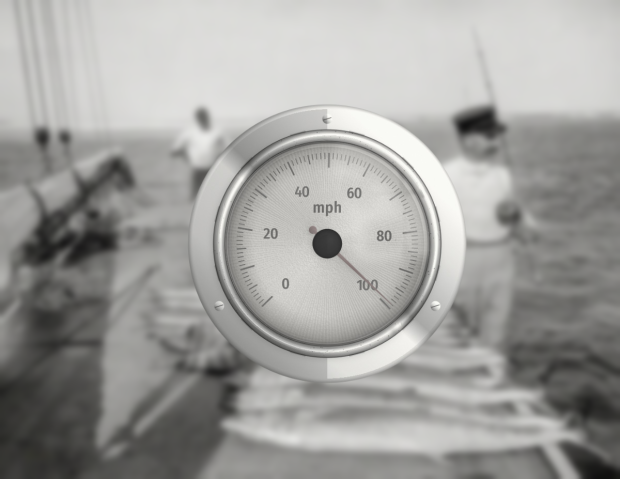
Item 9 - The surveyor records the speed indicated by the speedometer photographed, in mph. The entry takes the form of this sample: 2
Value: 99
